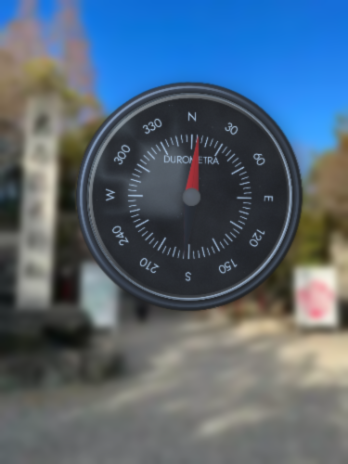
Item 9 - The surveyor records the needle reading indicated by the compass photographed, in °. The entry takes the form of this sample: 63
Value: 5
